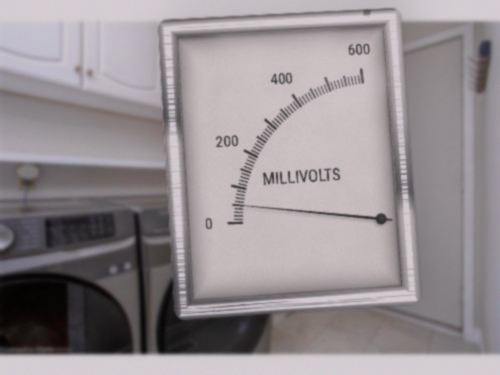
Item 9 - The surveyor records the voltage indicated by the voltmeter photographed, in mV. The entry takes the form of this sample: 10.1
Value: 50
